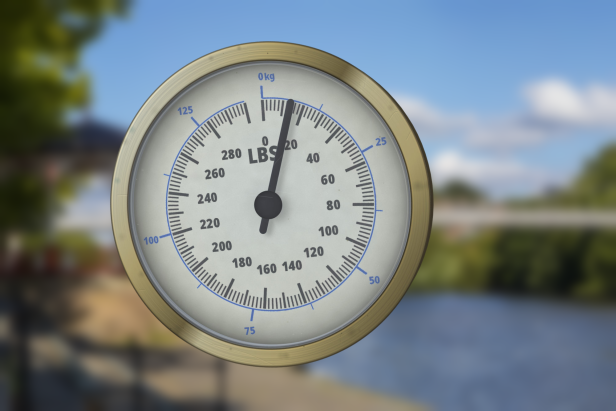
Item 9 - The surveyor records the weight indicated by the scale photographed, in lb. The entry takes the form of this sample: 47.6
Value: 14
